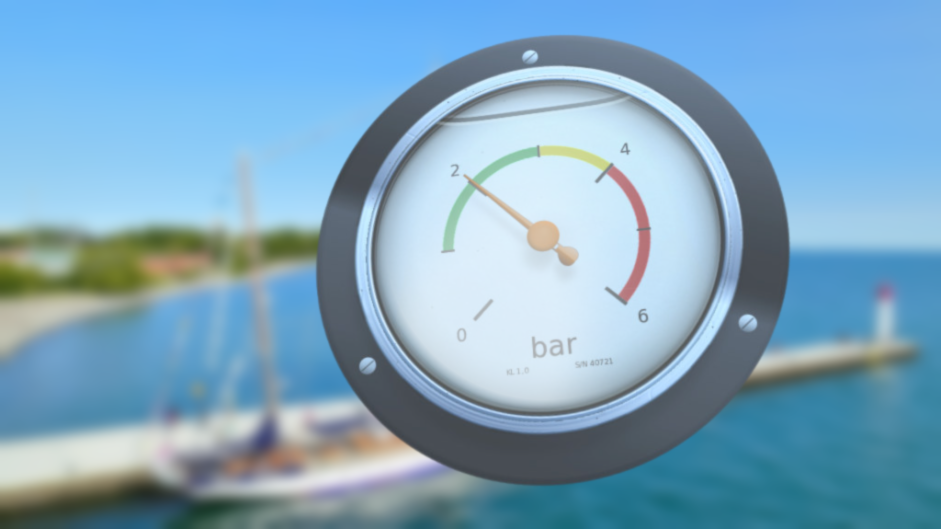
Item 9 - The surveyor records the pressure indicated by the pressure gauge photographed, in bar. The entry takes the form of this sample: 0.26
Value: 2
